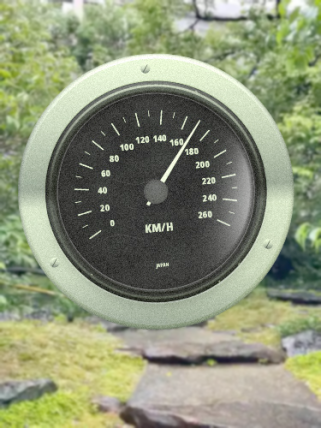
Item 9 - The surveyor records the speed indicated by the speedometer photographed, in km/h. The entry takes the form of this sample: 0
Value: 170
